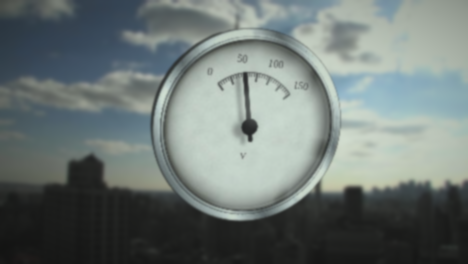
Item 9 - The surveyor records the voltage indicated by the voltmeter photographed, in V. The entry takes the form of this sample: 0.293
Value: 50
